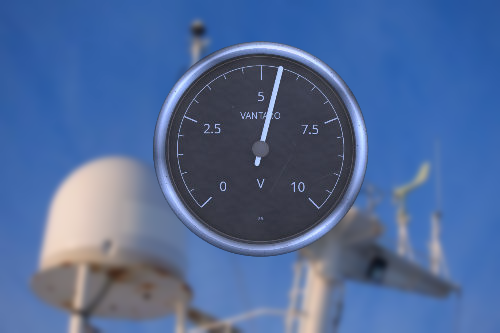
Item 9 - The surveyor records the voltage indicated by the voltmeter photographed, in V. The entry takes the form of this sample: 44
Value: 5.5
